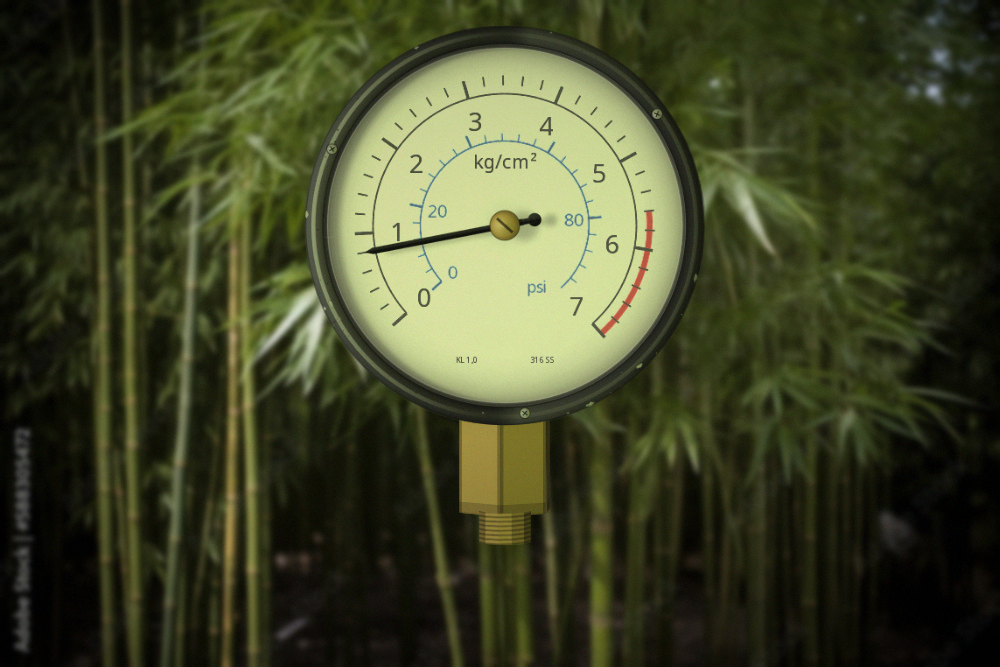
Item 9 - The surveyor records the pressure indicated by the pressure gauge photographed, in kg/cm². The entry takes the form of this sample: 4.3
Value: 0.8
